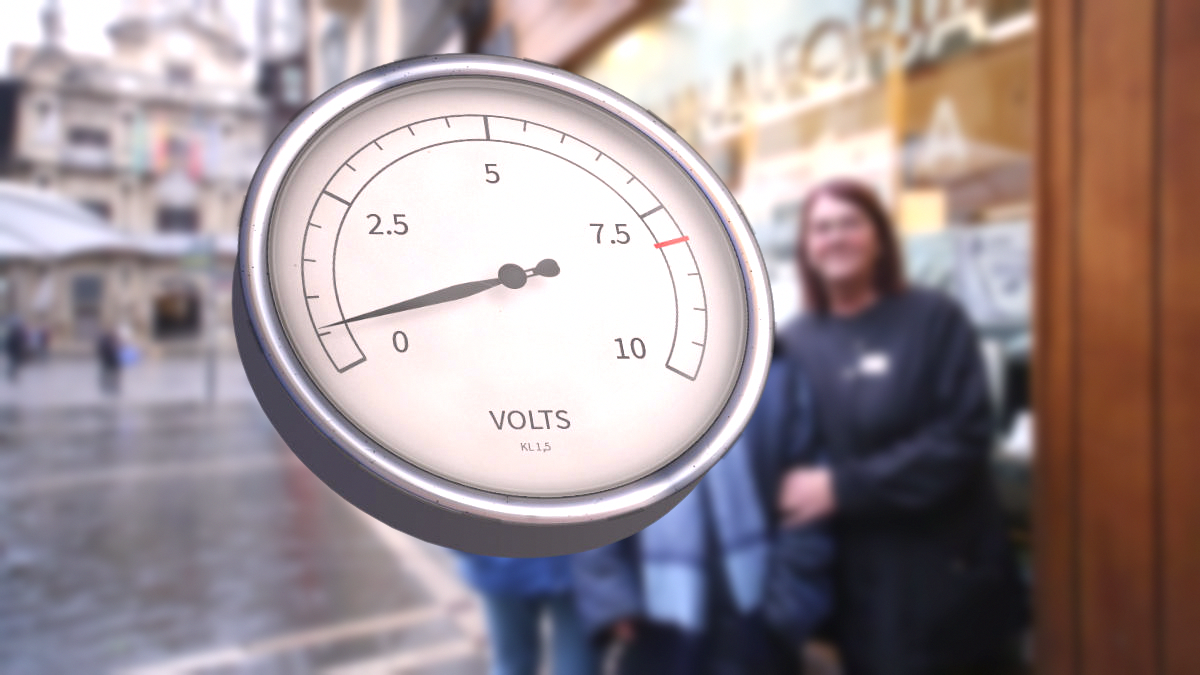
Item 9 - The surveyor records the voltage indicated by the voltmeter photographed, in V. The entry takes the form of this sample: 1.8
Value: 0.5
